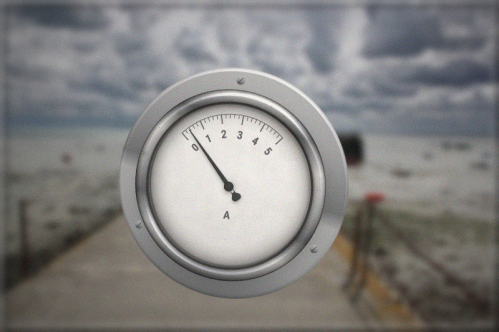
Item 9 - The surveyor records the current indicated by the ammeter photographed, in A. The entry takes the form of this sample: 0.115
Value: 0.4
